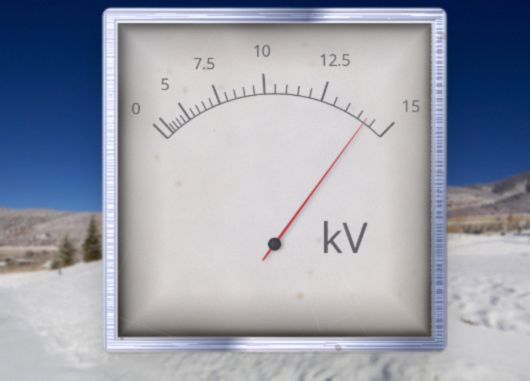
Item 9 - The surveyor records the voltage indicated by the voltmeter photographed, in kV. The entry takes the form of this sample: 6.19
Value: 14.25
